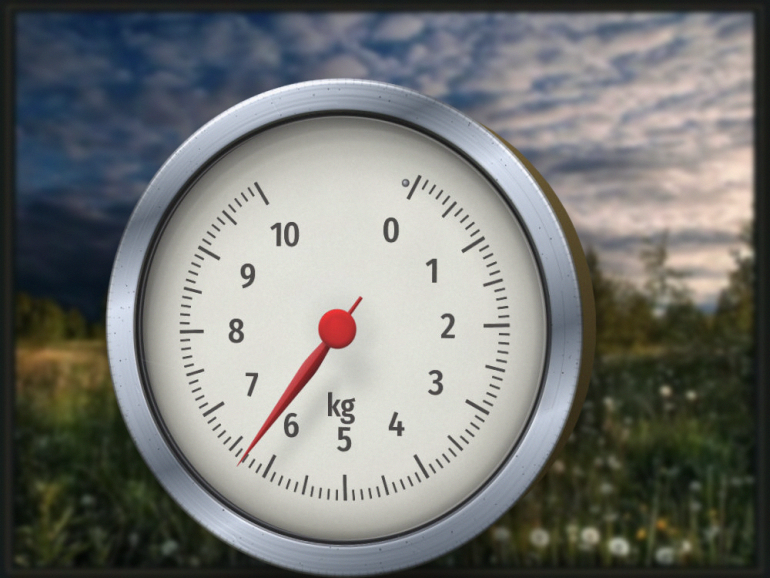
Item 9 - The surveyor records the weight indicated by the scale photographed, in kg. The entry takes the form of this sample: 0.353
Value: 6.3
